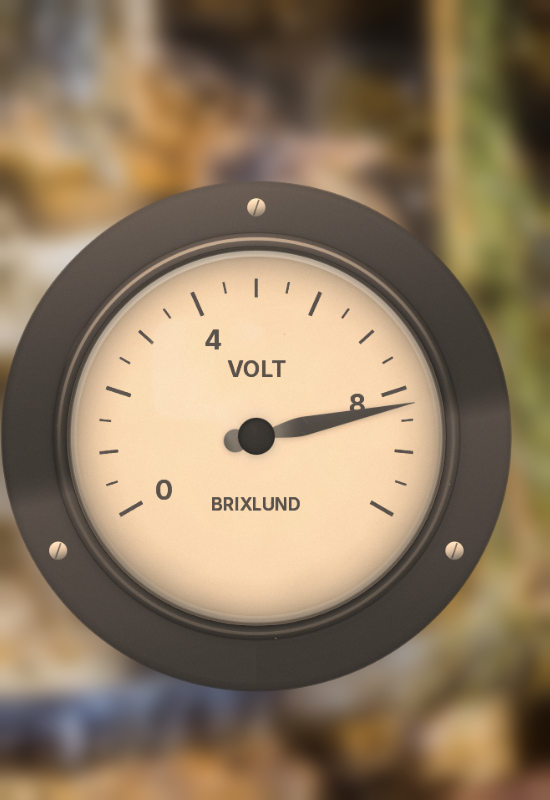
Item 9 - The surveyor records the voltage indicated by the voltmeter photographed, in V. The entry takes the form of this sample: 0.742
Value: 8.25
